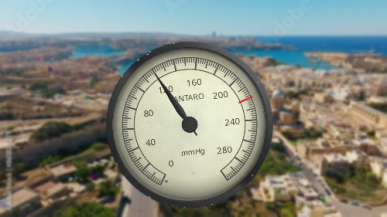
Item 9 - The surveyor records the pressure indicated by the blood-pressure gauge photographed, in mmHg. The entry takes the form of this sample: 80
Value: 120
